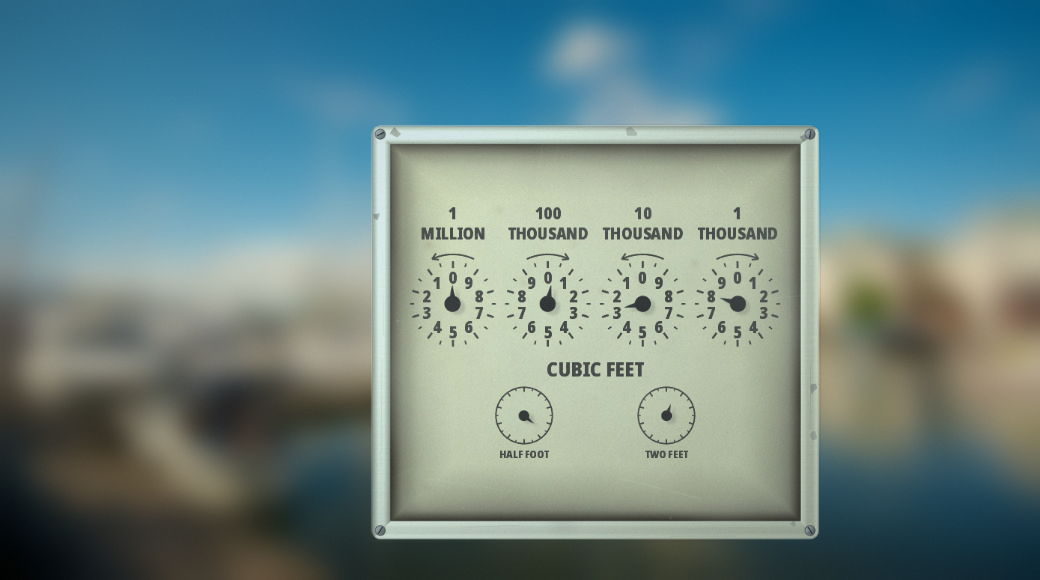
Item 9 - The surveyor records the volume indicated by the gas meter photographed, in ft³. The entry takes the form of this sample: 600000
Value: 2800
